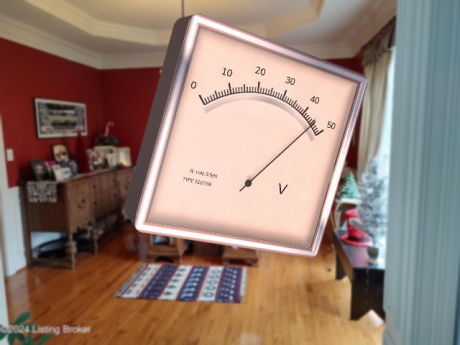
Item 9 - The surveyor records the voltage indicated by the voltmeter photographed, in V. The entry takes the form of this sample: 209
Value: 45
